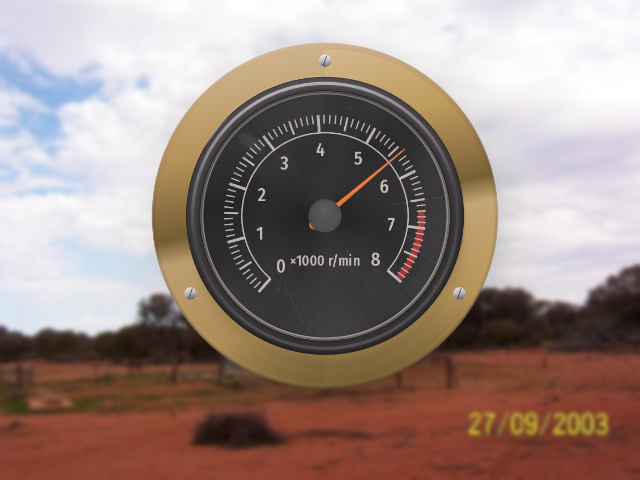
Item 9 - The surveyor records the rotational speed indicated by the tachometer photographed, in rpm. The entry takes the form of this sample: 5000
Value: 5600
